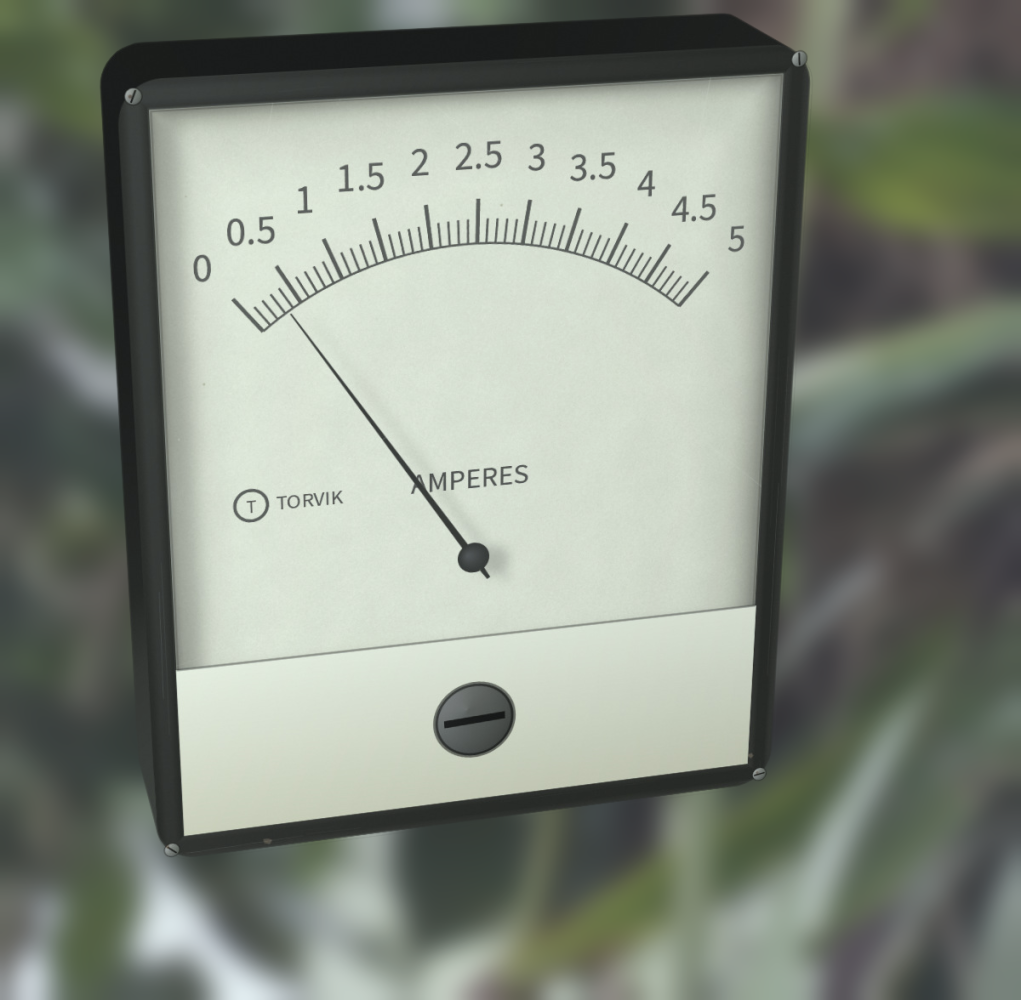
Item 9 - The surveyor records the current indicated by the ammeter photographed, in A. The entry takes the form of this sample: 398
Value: 0.35
